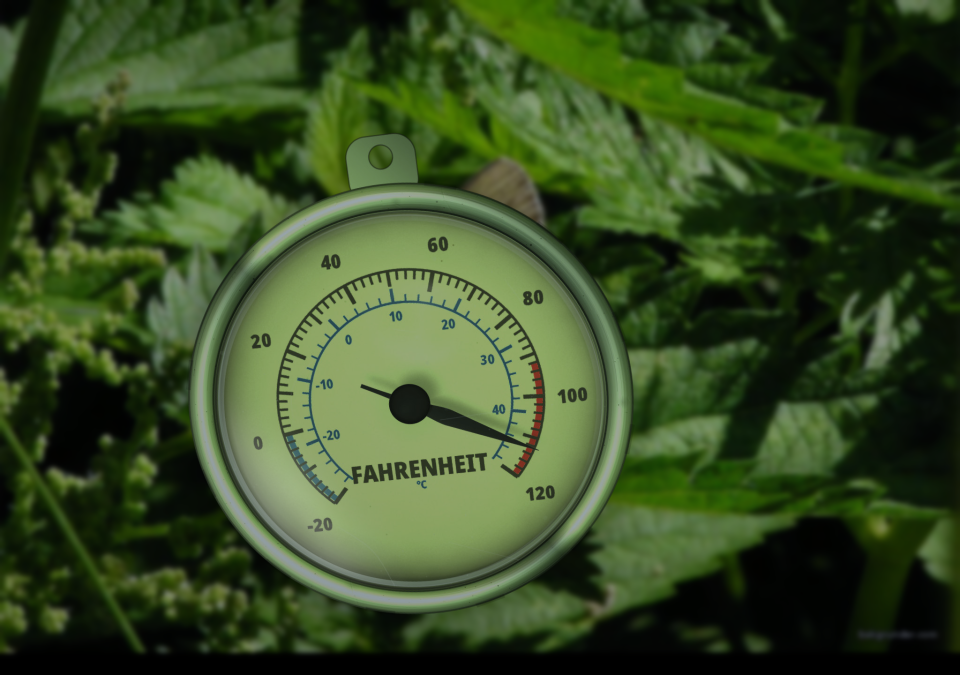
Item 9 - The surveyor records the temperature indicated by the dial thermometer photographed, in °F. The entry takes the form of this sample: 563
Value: 112
